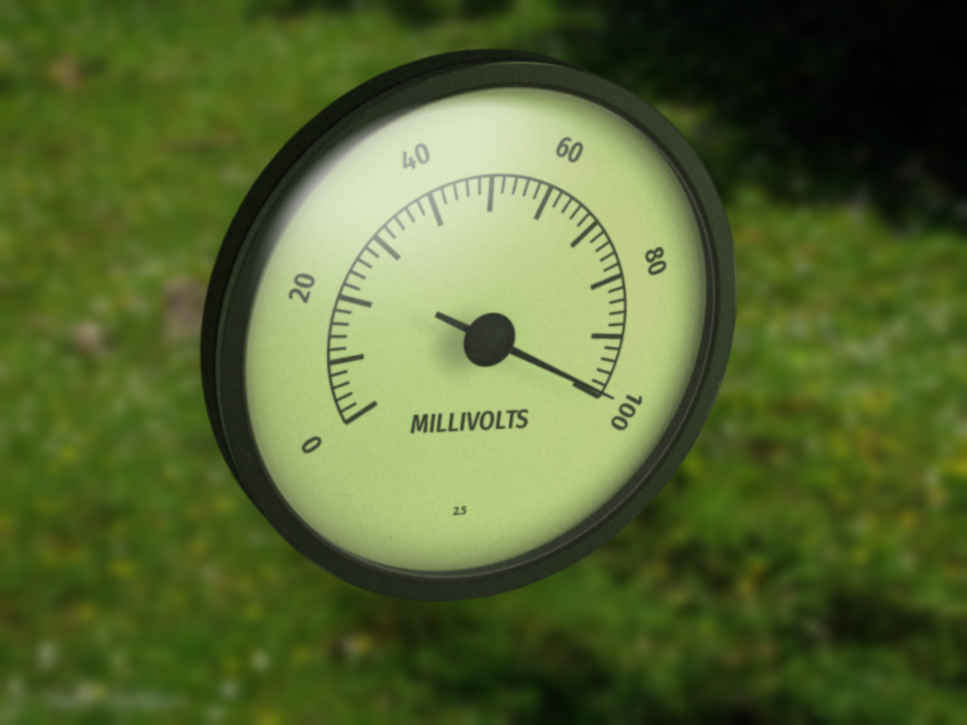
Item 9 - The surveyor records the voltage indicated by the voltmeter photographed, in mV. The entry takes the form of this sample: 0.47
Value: 99
